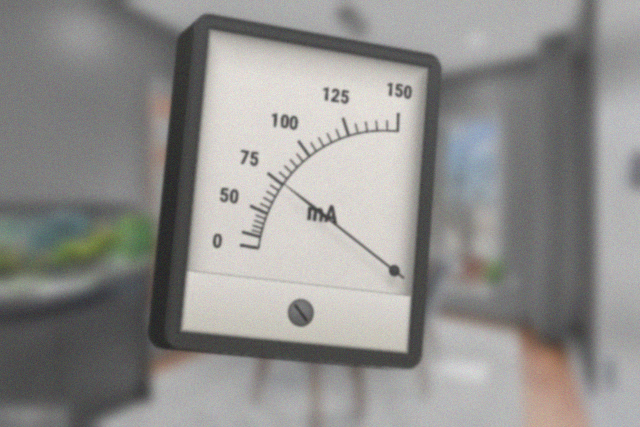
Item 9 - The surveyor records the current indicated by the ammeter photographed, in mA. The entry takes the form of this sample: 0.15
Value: 75
